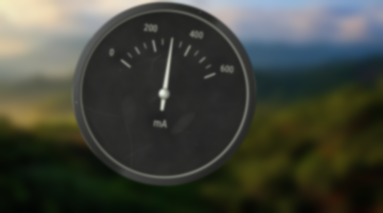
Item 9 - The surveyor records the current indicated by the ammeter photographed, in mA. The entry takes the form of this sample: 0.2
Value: 300
